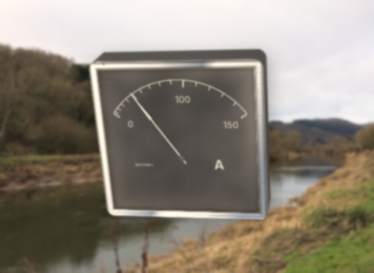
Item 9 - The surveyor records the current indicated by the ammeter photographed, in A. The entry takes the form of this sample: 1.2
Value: 50
